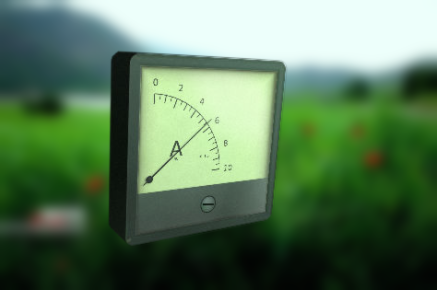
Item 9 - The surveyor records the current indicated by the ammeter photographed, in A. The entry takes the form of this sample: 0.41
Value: 5.5
